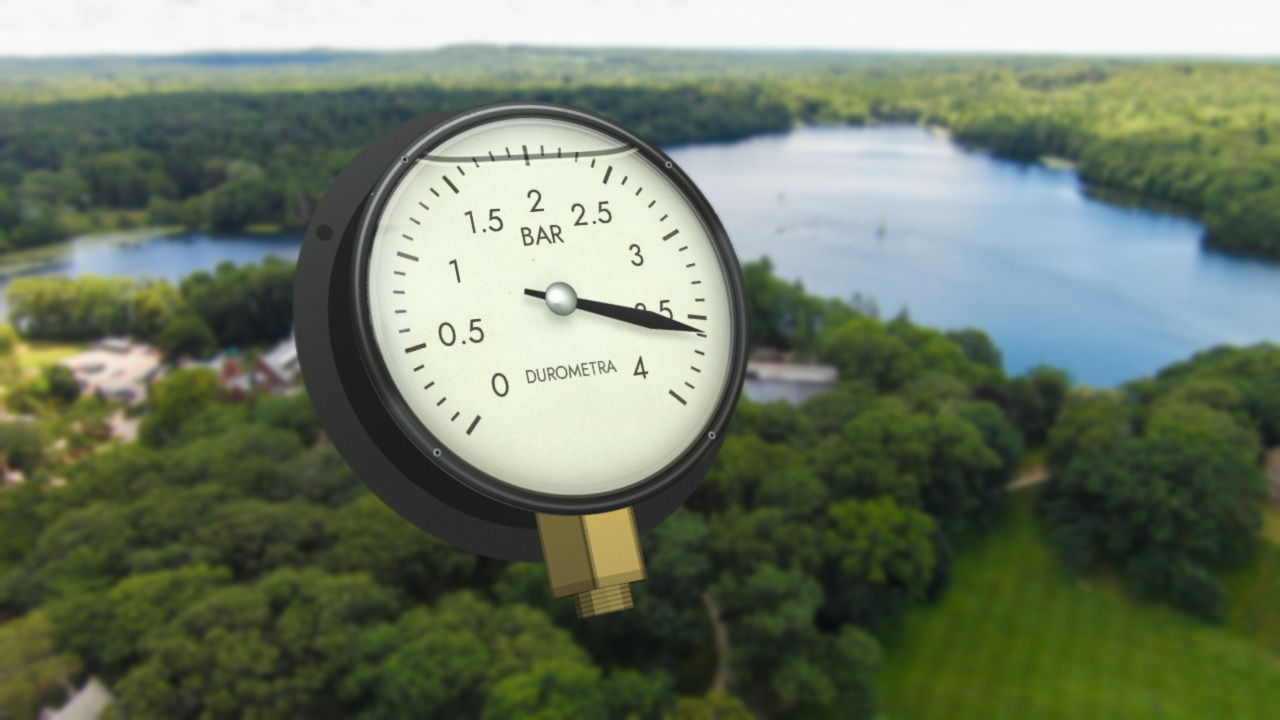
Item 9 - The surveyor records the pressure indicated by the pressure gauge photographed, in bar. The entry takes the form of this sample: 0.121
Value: 3.6
